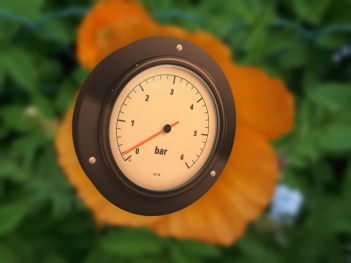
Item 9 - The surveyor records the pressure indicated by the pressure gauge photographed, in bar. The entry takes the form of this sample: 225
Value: 0.2
